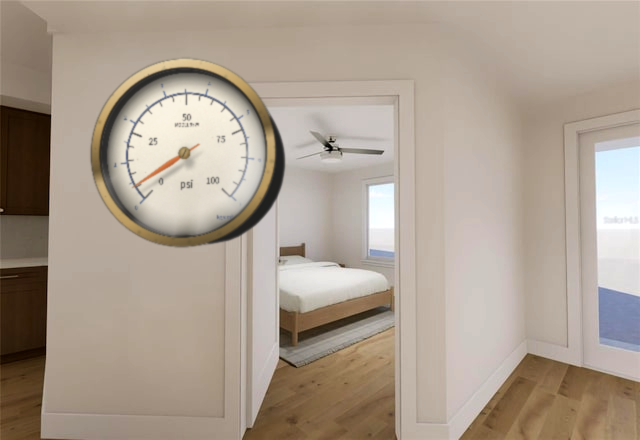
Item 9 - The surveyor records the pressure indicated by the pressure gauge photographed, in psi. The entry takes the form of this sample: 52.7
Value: 5
